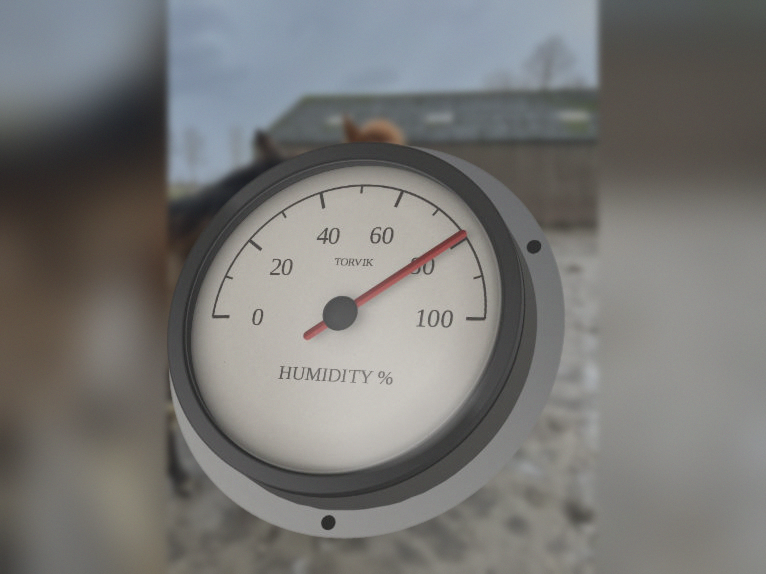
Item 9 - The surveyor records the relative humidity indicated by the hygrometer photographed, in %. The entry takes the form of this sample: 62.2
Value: 80
